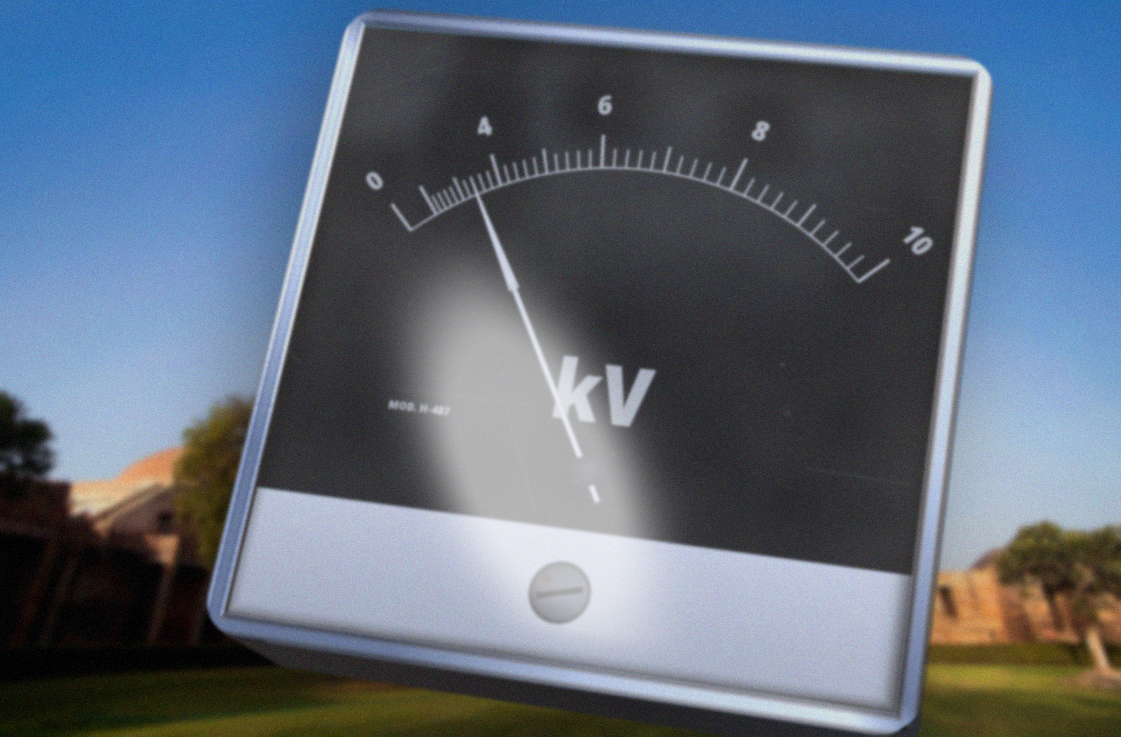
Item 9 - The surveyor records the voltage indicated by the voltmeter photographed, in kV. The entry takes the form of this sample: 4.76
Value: 3.4
